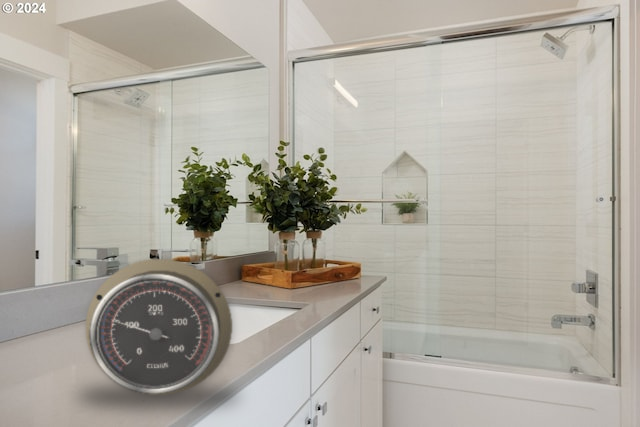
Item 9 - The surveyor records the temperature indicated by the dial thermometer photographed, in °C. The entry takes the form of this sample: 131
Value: 100
